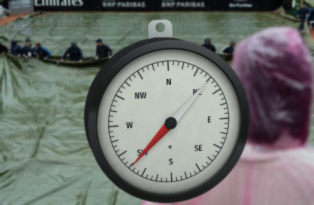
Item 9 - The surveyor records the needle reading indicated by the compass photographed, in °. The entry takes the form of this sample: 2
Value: 225
